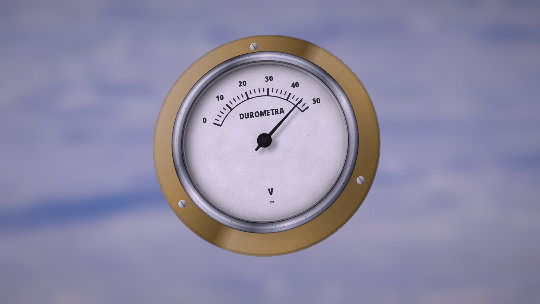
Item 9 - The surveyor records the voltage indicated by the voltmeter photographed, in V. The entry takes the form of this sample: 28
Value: 46
